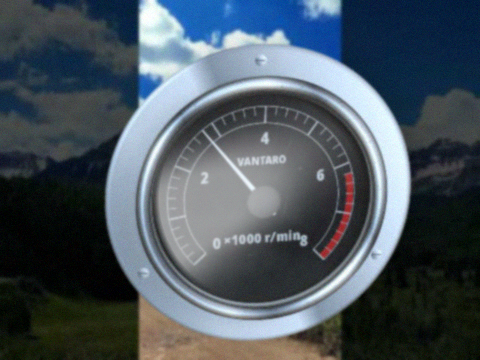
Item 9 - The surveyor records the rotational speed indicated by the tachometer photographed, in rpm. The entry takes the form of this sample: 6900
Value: 2800
